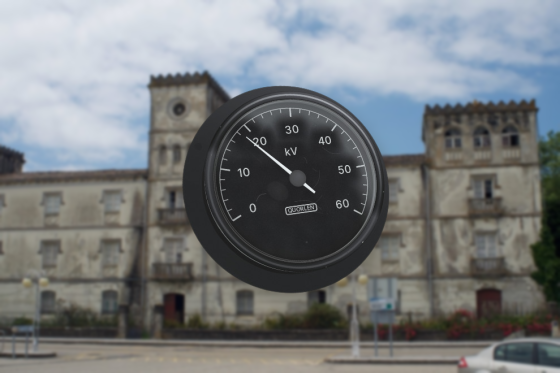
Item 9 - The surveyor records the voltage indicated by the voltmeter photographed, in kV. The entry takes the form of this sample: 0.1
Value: 18
